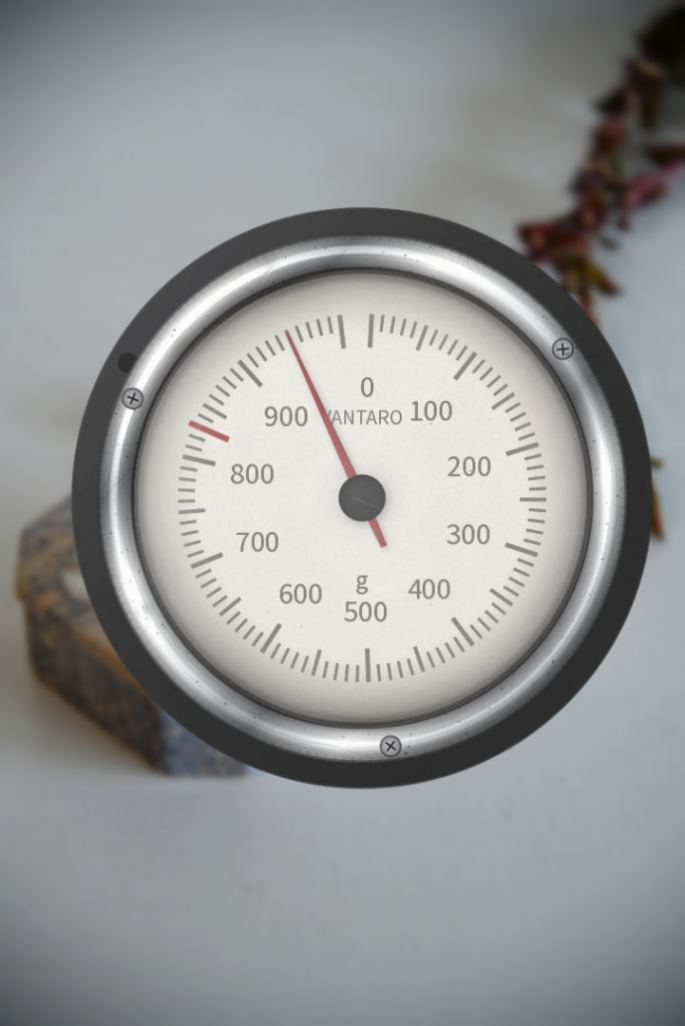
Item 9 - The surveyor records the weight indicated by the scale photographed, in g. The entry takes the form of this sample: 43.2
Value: 950
